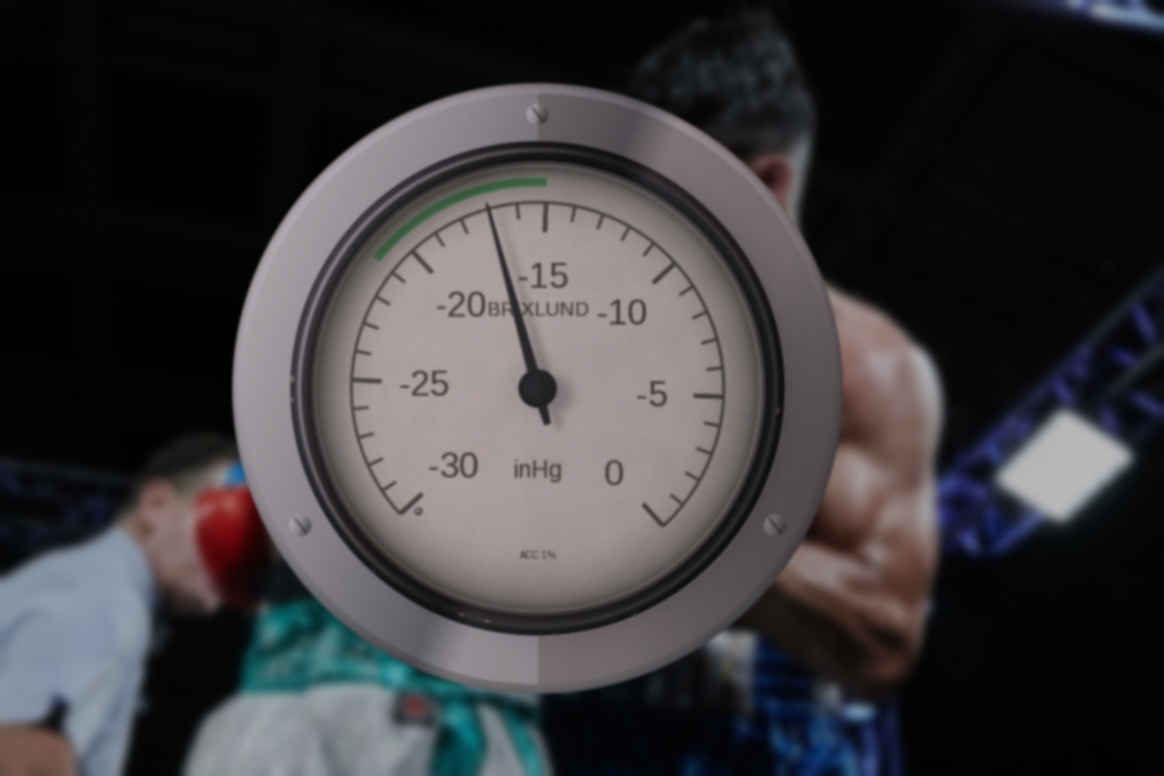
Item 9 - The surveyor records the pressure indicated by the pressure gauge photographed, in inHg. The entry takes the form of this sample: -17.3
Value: -17
